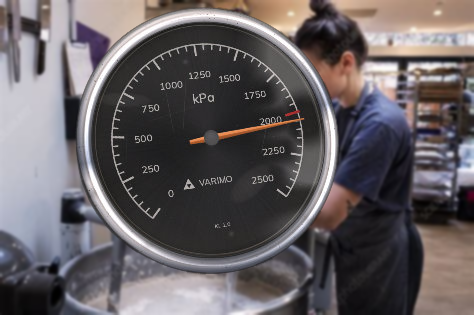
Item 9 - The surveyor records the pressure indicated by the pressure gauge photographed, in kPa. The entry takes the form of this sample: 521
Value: 2050
